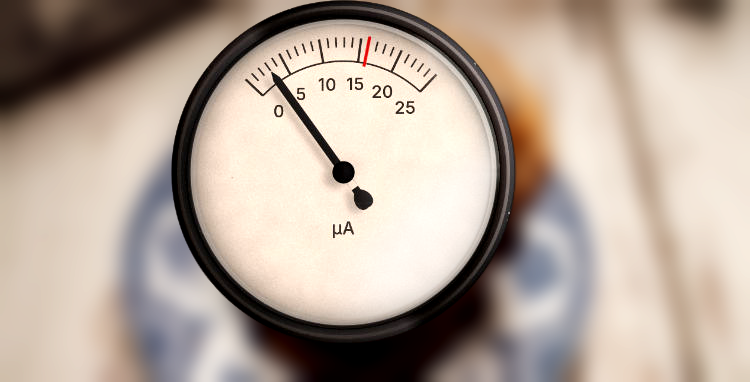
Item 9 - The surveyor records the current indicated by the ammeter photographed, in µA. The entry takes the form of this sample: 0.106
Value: 3
